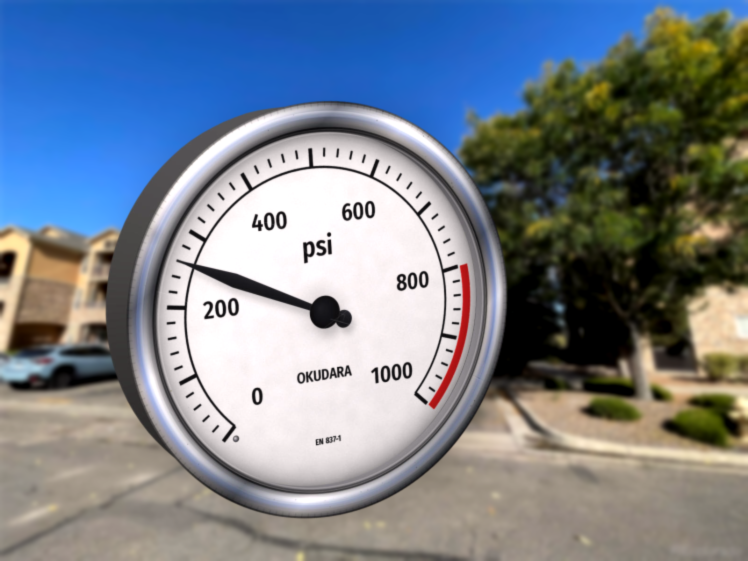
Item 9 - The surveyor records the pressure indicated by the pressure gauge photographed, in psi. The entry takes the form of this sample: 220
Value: 260
